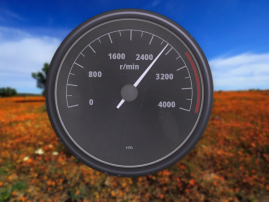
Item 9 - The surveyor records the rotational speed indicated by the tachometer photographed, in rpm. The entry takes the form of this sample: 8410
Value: 2700
